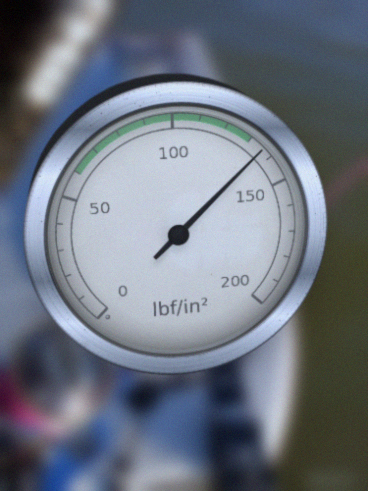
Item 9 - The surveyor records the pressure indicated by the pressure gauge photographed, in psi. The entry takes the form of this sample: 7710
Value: 135
